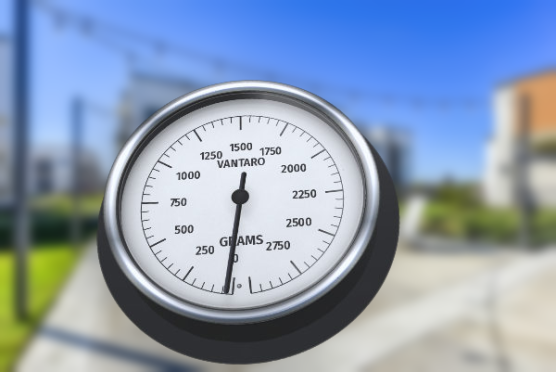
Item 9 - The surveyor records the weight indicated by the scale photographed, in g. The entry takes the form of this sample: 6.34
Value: 25
